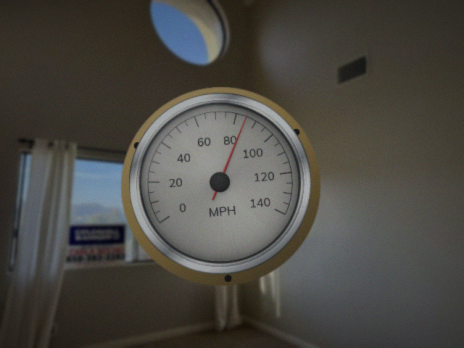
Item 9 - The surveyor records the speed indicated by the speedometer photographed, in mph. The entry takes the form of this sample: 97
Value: 85
